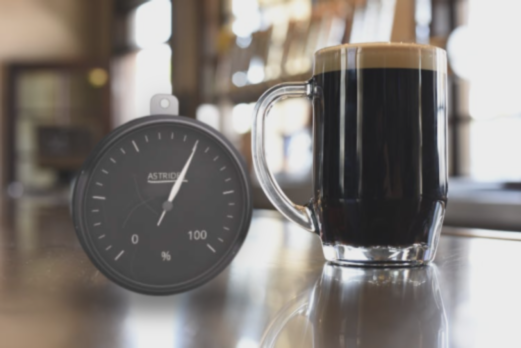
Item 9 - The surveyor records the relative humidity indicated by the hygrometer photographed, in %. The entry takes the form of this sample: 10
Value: 60
